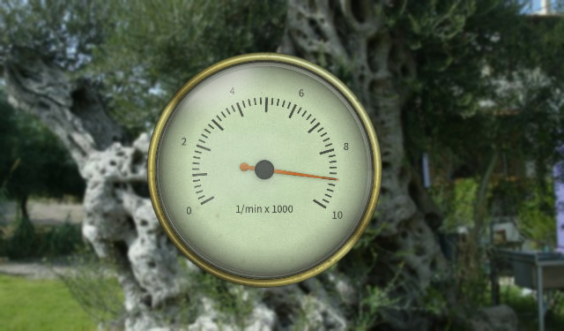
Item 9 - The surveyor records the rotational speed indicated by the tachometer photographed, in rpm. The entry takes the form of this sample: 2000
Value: 9000
